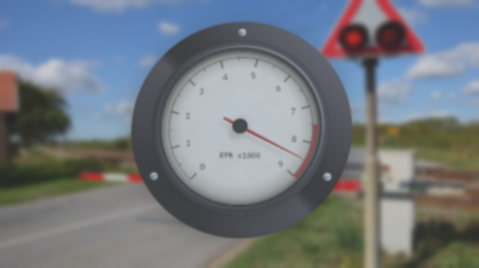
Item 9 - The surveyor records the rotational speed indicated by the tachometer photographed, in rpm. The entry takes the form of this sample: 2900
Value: 8500
